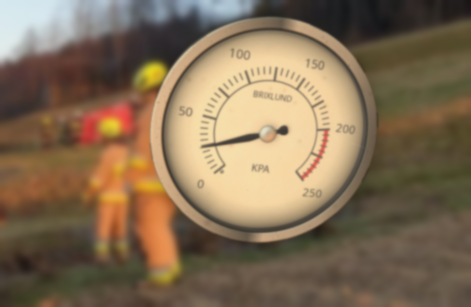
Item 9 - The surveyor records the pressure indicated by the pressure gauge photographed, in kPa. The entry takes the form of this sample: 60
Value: 25
